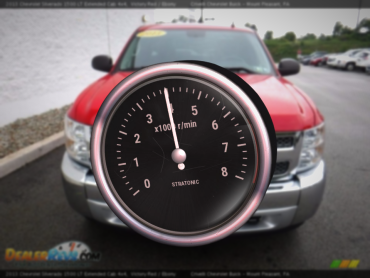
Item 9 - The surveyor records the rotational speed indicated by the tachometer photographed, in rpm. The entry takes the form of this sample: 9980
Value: 4000
